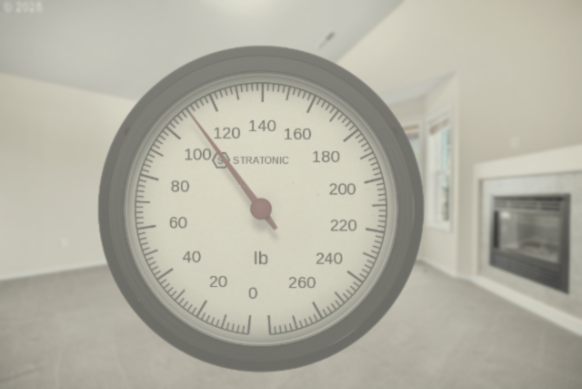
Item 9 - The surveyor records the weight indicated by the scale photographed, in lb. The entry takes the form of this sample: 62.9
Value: 110
